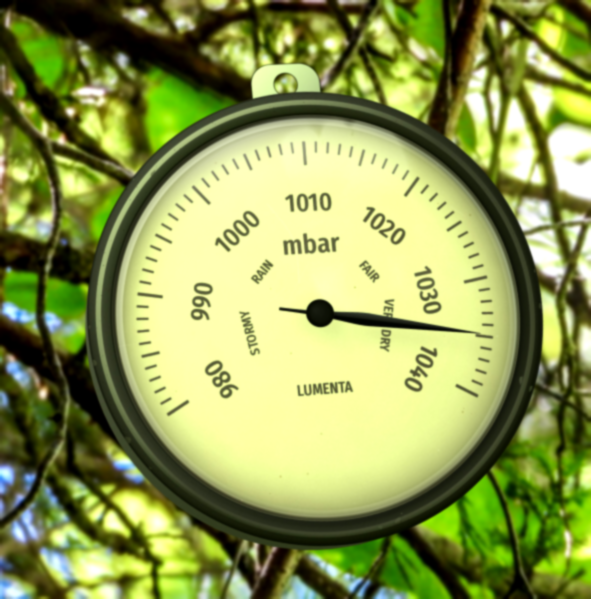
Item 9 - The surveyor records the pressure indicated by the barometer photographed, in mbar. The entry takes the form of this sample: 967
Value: 1035
